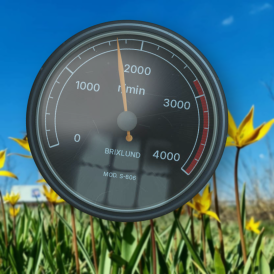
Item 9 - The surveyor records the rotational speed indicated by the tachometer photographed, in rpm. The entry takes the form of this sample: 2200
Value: 1700
